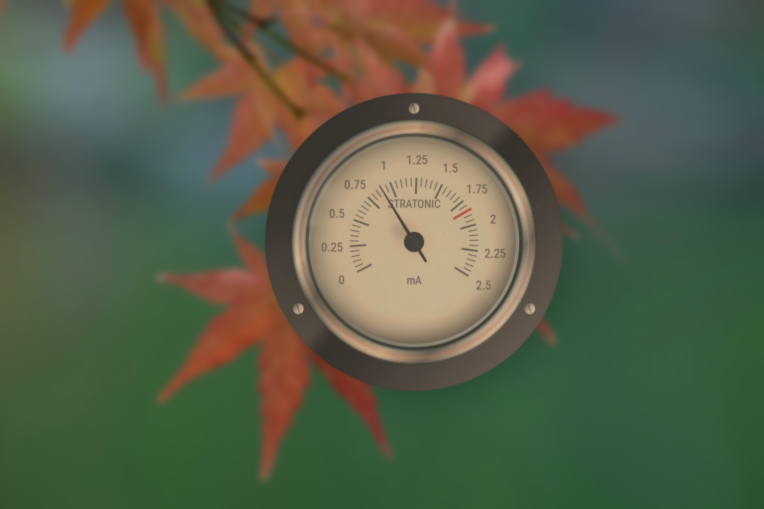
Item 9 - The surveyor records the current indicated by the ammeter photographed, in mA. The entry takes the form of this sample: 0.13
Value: 0.9
